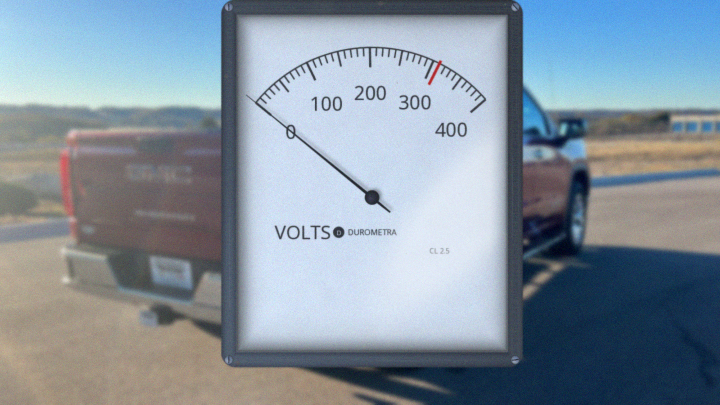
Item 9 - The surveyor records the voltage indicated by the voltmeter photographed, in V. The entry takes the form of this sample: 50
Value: 0
